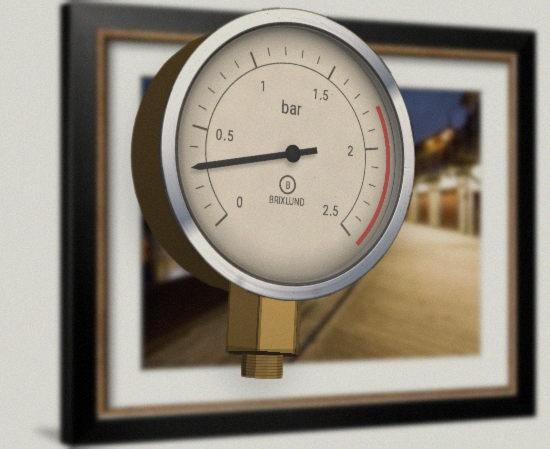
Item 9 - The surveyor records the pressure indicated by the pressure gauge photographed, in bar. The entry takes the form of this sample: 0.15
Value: 0.3
